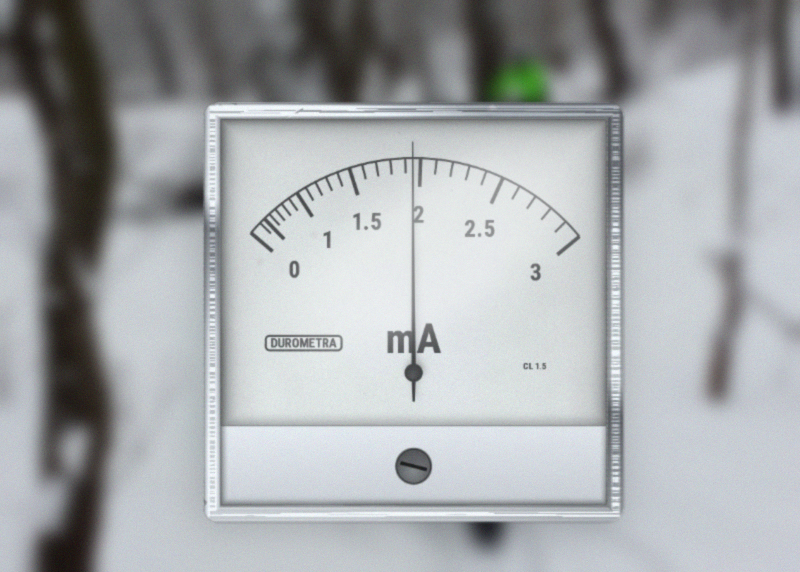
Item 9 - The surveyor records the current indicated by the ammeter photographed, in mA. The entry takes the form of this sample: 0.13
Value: 1.95
